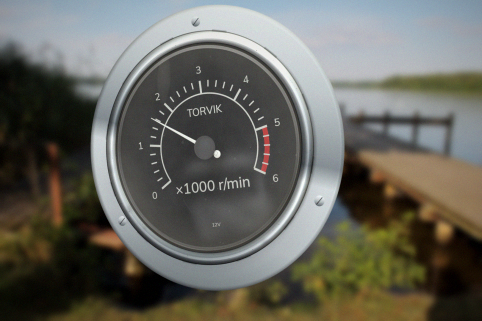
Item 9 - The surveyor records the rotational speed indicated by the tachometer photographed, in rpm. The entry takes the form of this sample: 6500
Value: 1600
